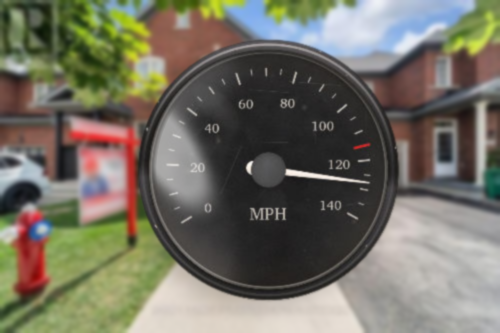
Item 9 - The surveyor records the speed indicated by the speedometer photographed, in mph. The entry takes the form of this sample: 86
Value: 127.5
